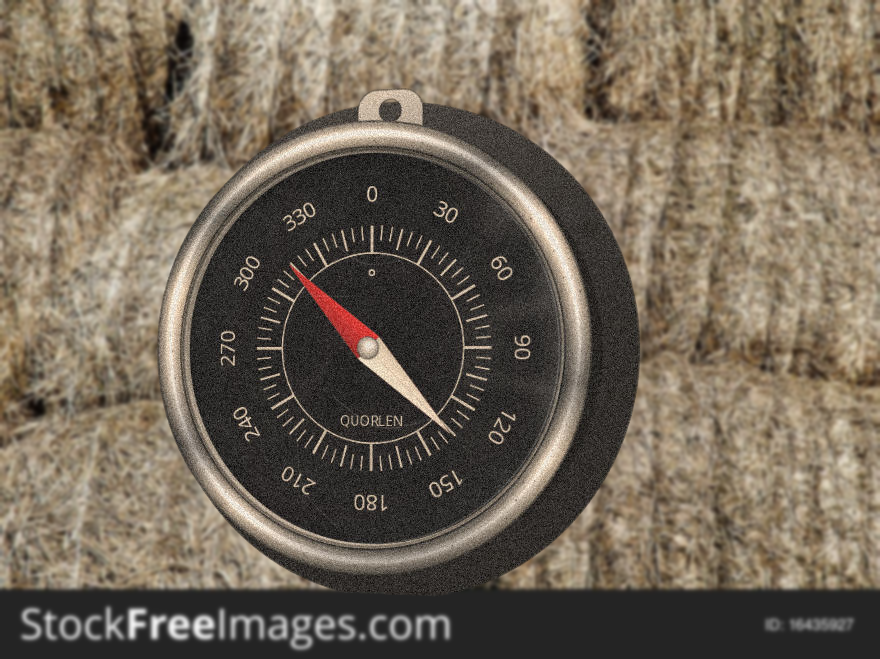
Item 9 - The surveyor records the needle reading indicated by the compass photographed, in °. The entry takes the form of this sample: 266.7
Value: 315
